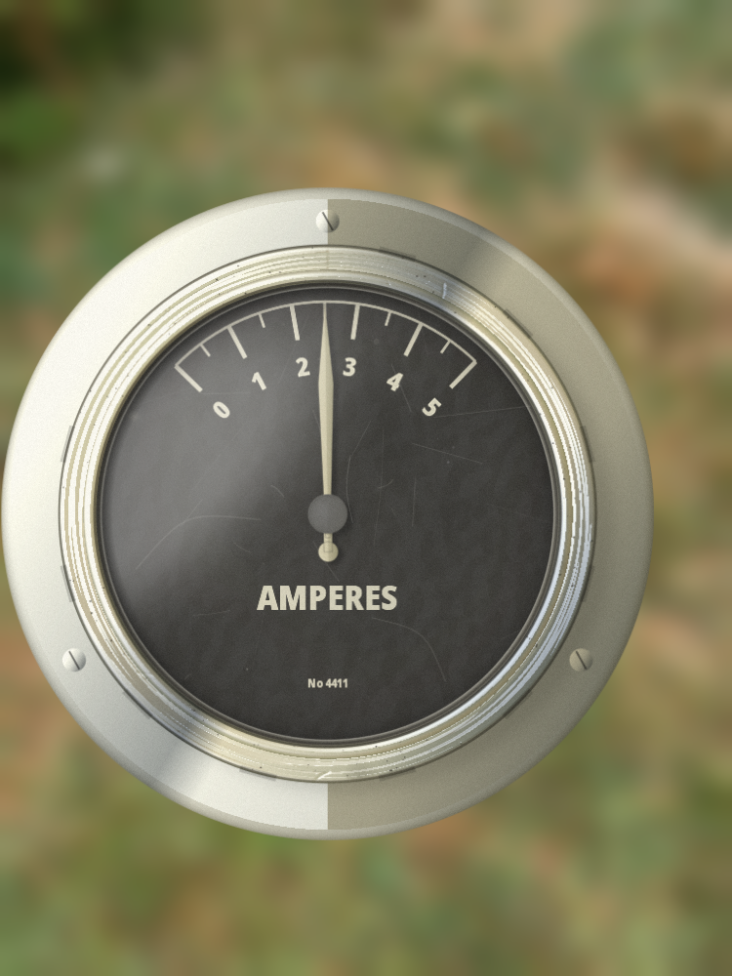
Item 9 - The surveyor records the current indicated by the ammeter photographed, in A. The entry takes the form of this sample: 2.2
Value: 2.5
